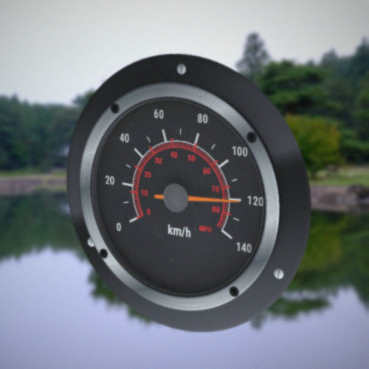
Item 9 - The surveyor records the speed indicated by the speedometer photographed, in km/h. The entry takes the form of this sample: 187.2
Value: 120
